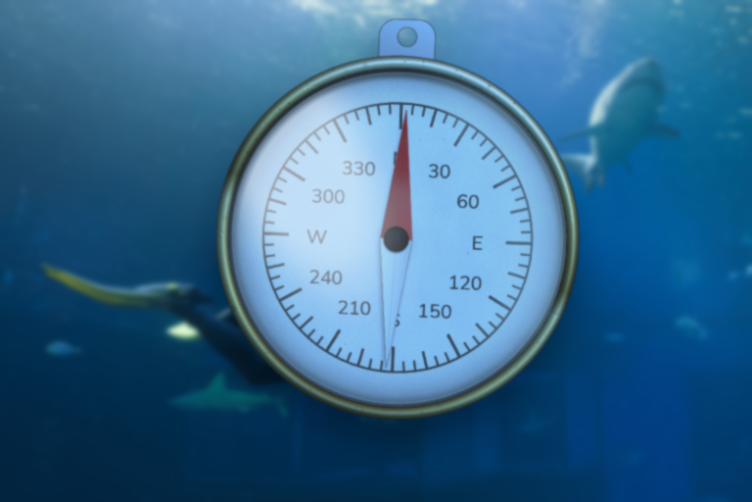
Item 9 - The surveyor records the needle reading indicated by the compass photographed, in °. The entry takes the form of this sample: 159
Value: 2.5
